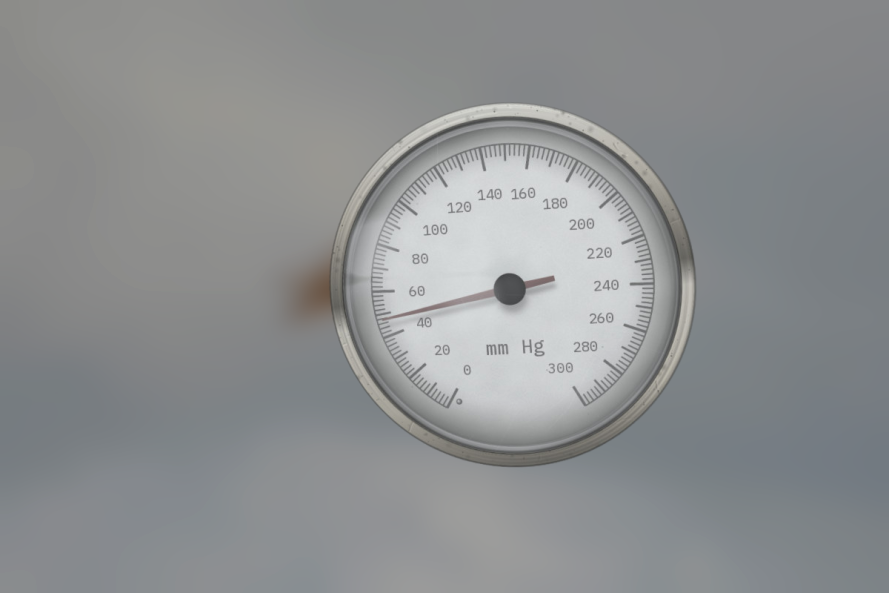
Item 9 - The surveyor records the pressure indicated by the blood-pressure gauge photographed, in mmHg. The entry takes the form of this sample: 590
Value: 48
